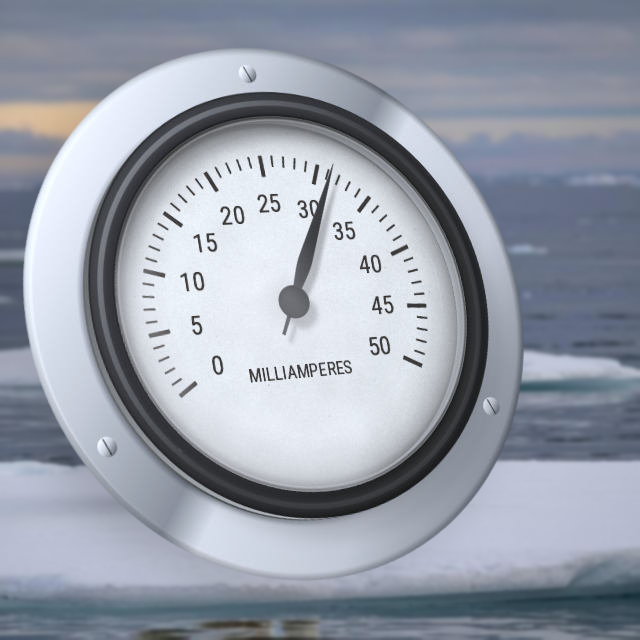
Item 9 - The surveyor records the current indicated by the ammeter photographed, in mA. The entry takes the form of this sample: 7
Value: 31
